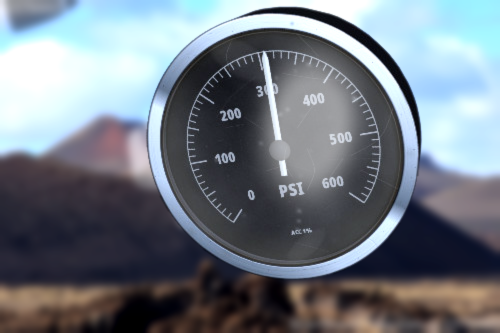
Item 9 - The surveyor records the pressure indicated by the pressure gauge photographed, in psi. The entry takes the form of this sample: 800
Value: 310
